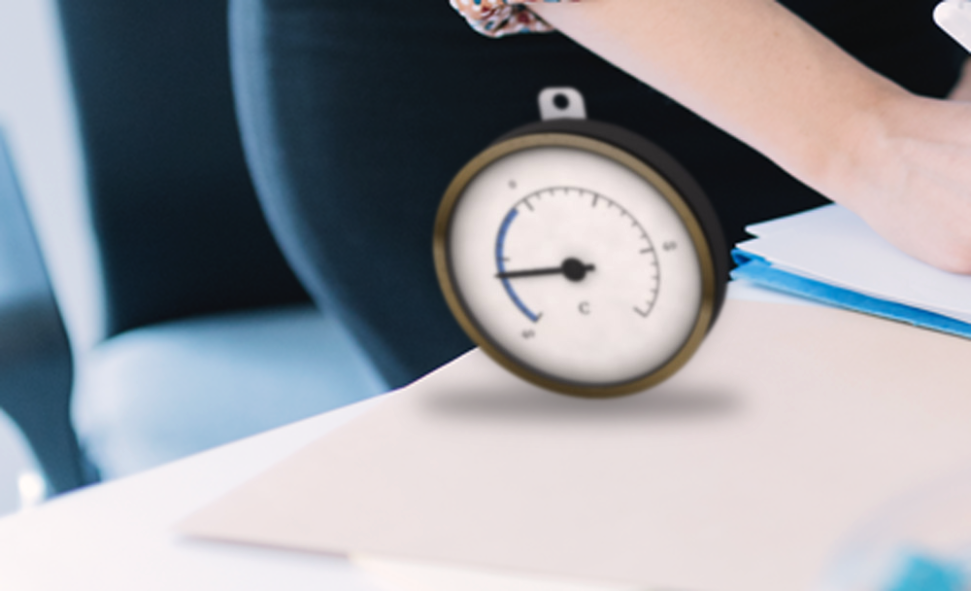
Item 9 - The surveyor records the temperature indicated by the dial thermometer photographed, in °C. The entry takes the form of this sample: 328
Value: -24
